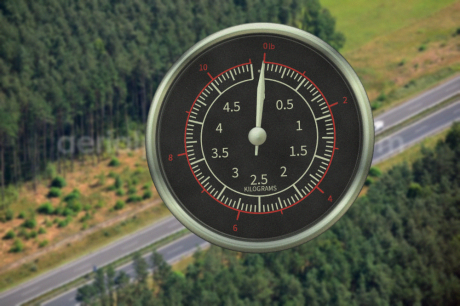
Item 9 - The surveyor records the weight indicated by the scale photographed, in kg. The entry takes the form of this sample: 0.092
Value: 0
